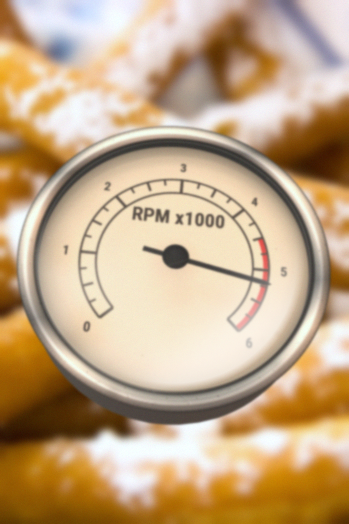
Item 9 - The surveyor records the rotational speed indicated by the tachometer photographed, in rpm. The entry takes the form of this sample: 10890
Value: 5250
